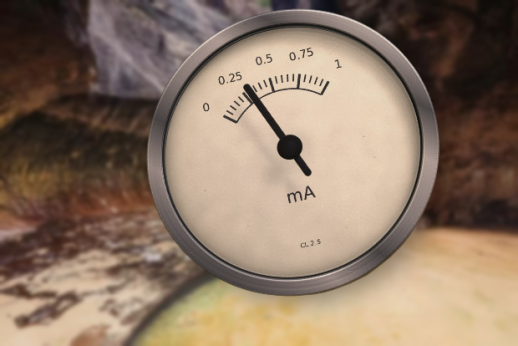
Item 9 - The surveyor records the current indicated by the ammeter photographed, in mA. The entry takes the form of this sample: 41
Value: 0.3
